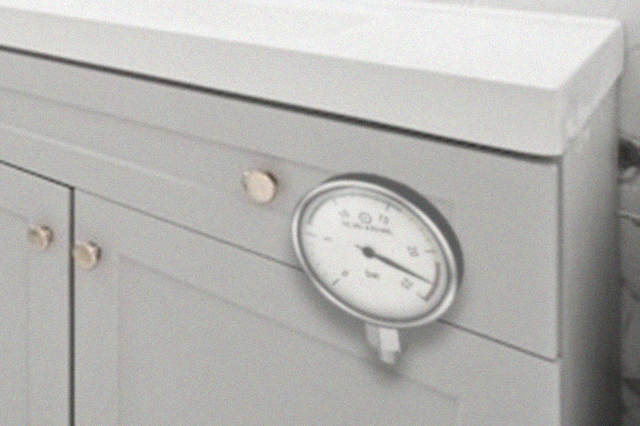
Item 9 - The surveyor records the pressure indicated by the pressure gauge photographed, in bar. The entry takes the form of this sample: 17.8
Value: 23
